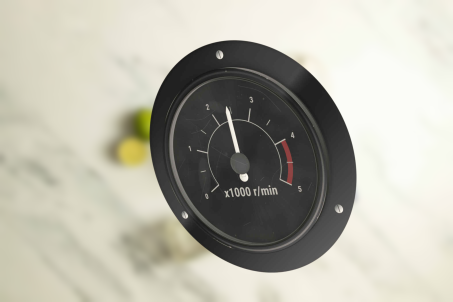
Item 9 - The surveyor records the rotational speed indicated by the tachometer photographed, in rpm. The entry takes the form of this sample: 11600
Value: 2500
